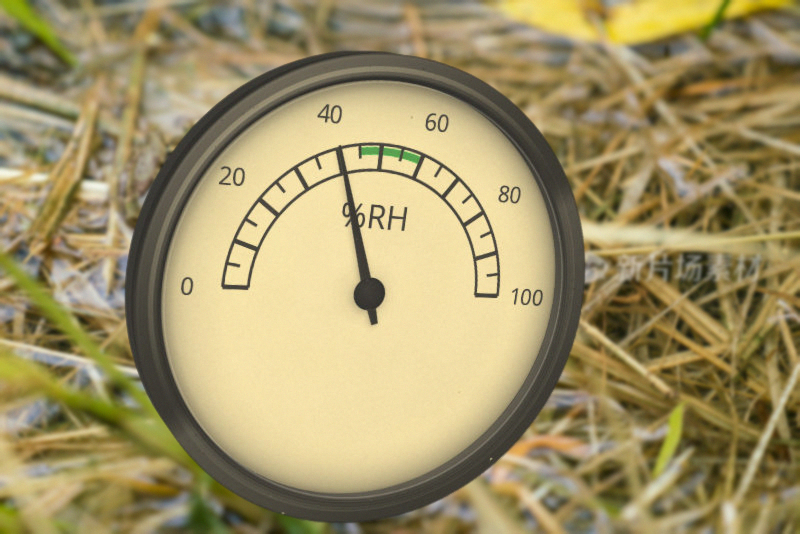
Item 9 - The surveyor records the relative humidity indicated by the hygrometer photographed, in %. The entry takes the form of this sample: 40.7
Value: 40
